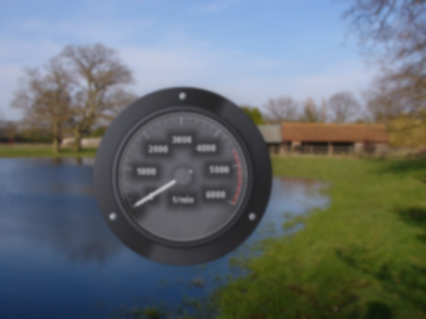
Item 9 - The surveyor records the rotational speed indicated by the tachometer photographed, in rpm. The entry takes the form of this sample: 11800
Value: 0
